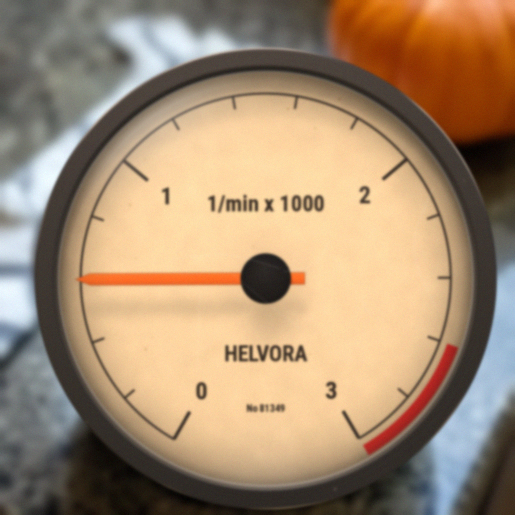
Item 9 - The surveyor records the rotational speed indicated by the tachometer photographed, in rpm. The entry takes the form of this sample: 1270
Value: 600
